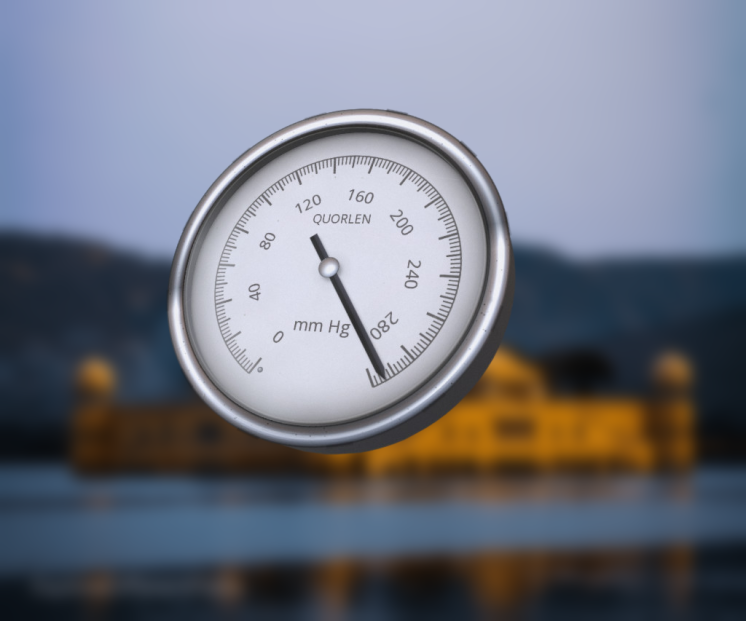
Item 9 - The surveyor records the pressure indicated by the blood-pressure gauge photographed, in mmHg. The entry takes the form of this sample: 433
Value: 294
